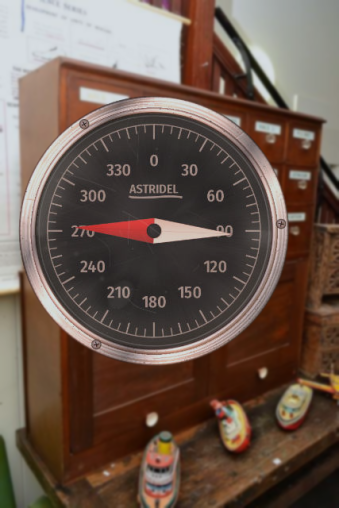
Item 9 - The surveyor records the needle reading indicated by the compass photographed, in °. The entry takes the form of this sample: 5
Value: 272.5
